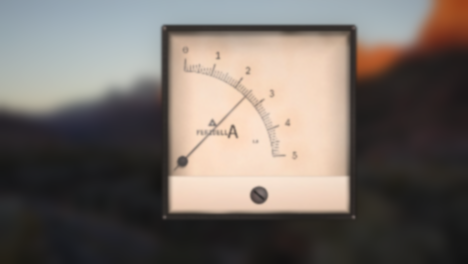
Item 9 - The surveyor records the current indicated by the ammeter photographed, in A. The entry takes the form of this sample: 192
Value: 2.5
